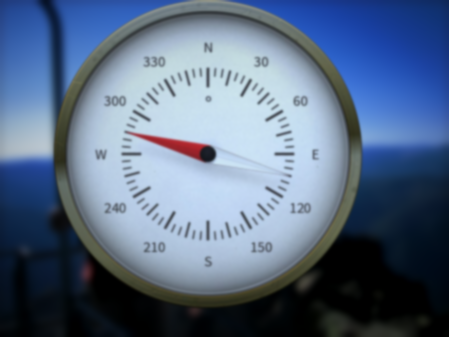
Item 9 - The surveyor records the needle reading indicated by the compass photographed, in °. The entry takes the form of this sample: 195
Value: 285
